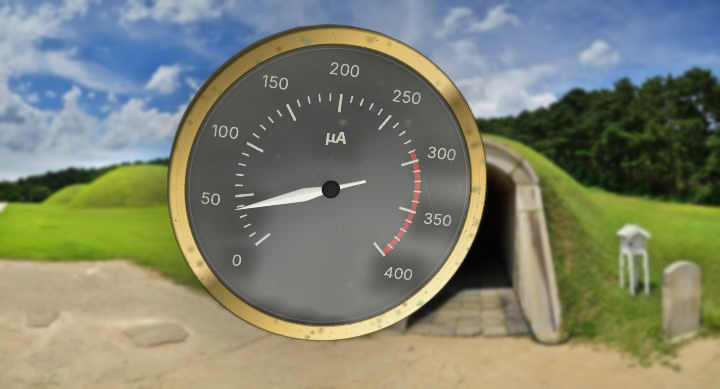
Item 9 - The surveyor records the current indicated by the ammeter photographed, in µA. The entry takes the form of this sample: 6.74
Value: 40
